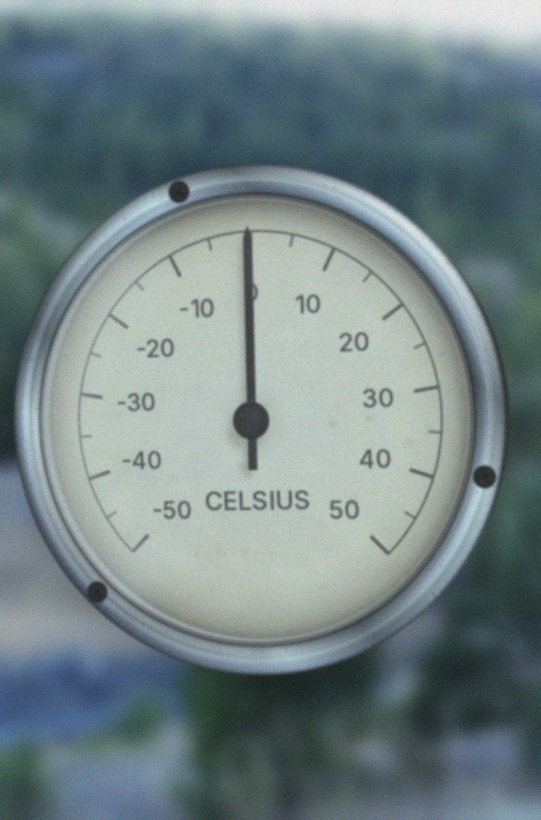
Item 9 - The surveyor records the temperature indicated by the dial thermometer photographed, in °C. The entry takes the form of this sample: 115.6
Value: 0
